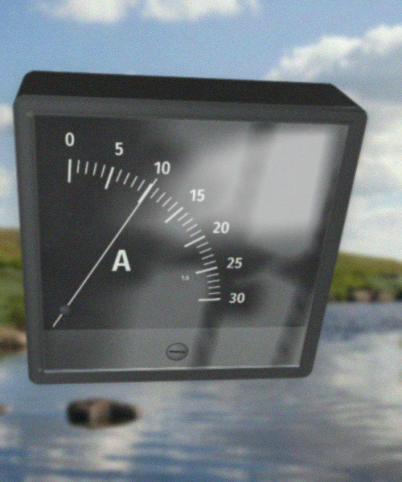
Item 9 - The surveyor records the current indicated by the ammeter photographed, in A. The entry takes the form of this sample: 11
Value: 10
